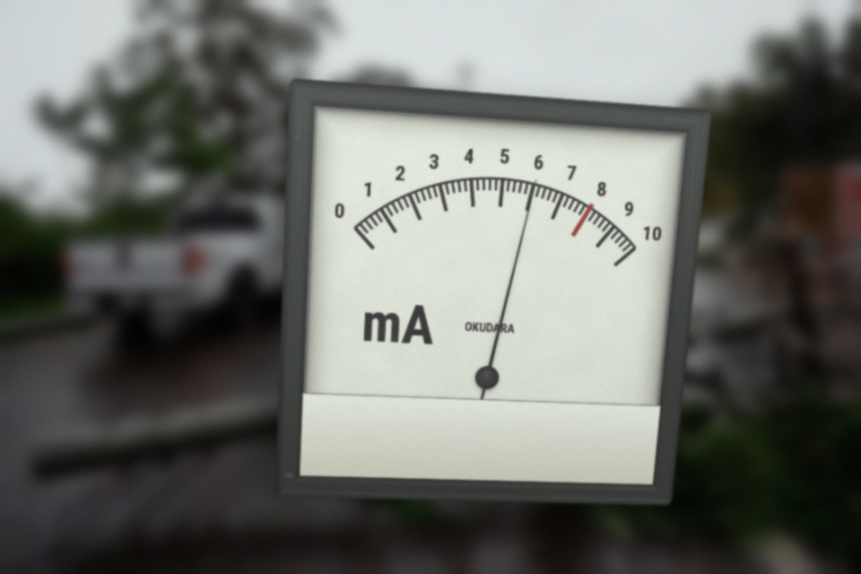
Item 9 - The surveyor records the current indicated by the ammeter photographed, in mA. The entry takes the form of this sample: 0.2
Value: 6
